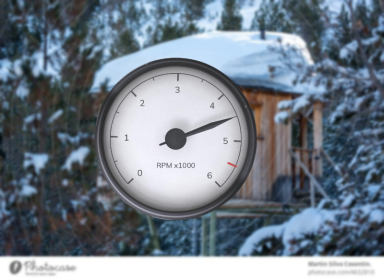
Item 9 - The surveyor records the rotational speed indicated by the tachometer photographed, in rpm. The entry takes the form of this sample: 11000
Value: 4500
